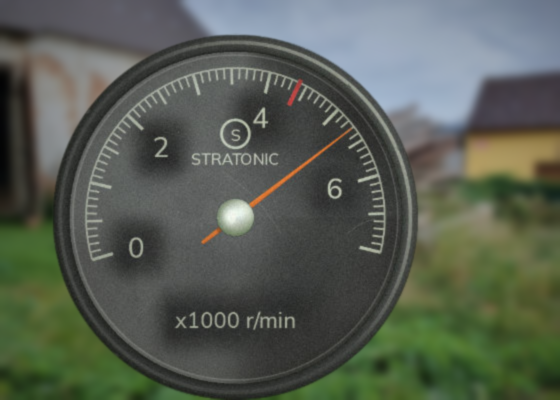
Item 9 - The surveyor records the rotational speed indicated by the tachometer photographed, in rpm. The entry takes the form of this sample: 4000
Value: 5300
